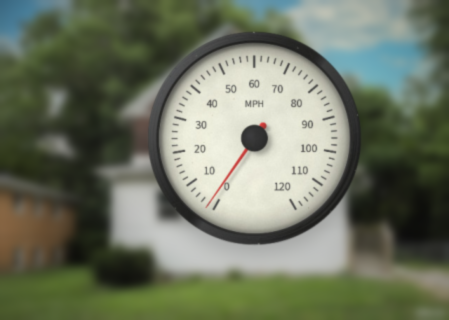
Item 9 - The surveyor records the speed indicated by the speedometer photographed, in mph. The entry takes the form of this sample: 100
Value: 2
